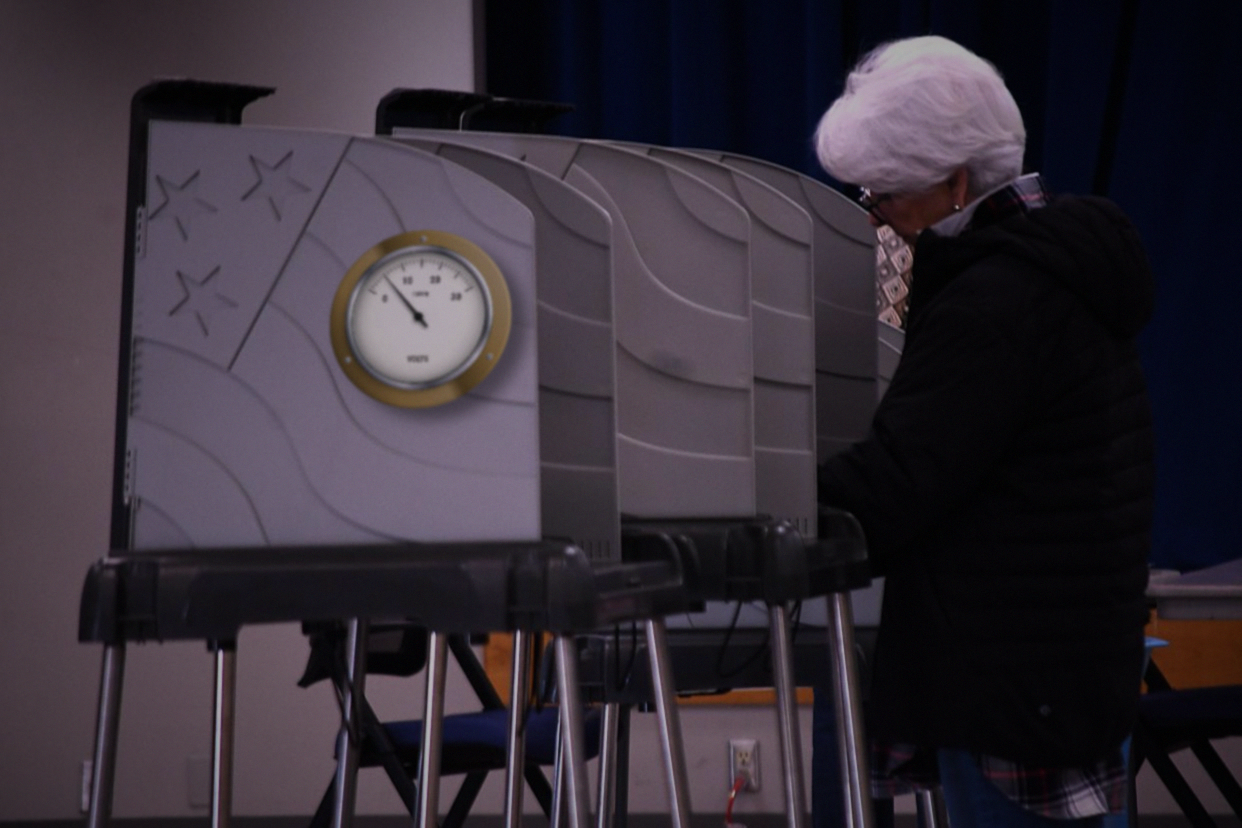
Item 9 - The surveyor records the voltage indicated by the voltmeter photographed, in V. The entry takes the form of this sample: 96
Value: 5
